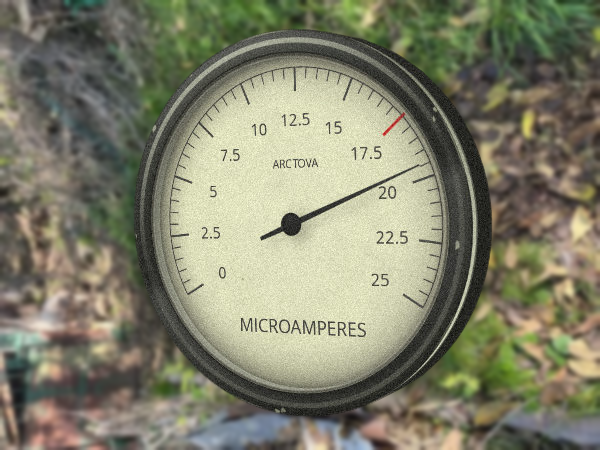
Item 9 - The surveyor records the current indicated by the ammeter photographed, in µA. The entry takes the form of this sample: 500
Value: 19.5
